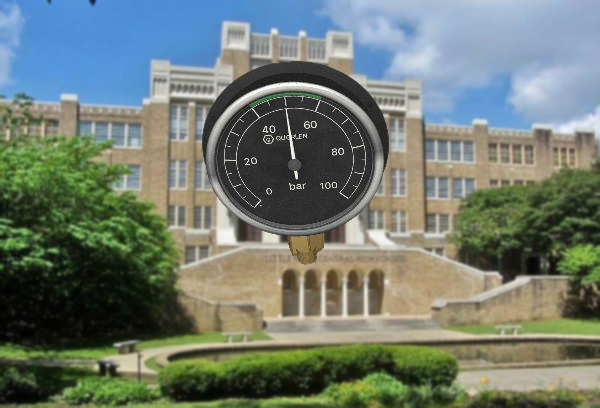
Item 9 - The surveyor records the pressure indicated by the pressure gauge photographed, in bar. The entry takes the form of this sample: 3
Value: 50
